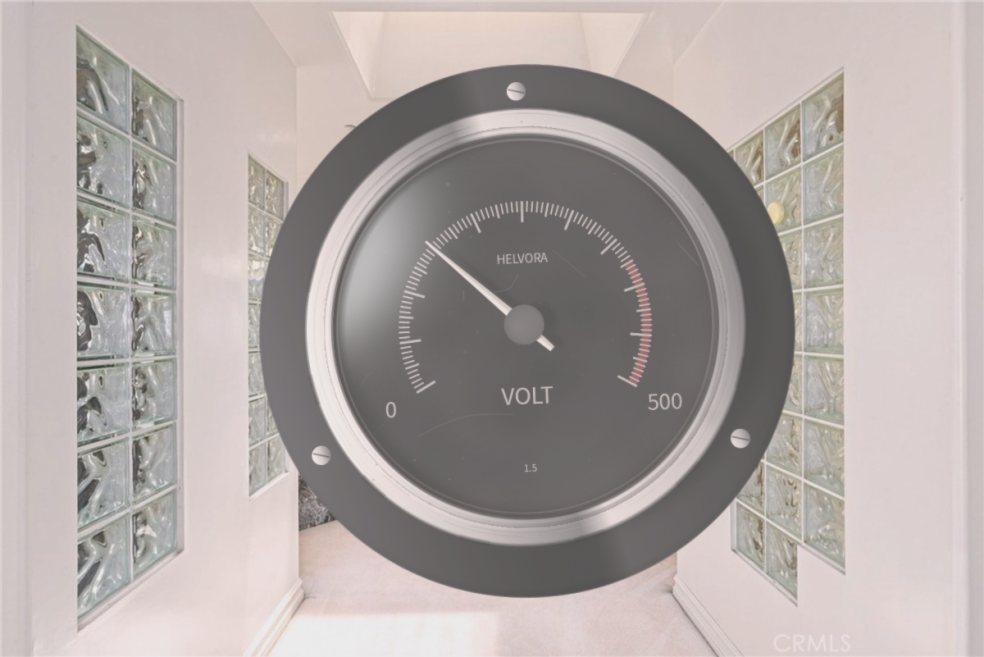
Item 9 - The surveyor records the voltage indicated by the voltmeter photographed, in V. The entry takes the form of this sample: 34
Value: 150
